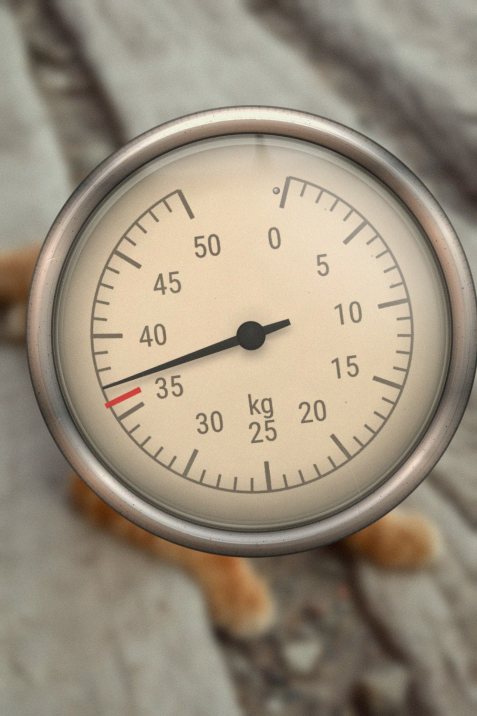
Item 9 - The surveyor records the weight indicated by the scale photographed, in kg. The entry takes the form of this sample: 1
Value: 37
